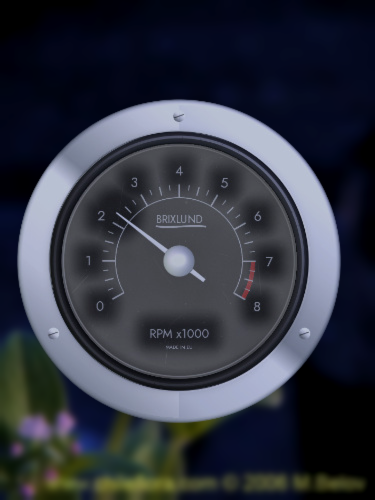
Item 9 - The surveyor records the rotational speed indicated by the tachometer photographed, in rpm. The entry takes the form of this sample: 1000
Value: 2250
